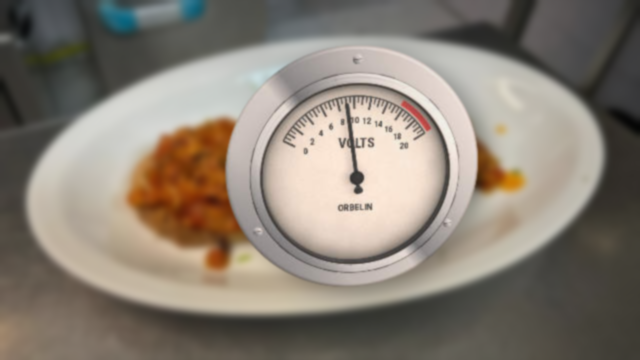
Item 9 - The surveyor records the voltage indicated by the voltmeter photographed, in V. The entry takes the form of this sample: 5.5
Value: 9
